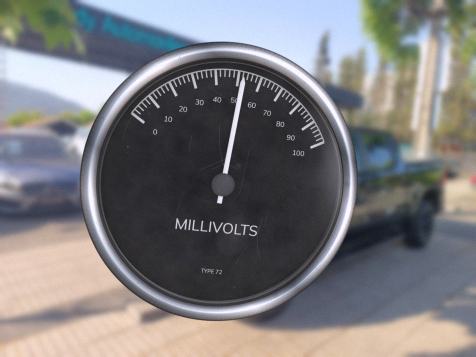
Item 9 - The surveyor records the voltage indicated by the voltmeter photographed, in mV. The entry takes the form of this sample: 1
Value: 52
